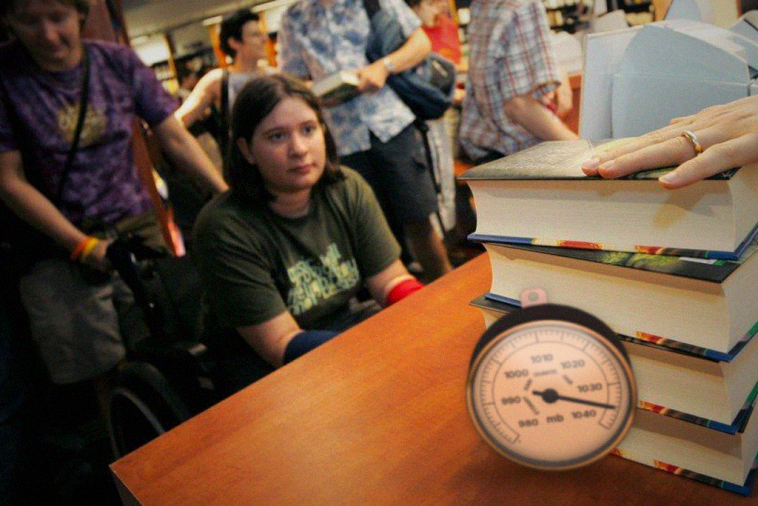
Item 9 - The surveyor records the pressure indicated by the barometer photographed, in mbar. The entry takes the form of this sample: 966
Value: 1035
